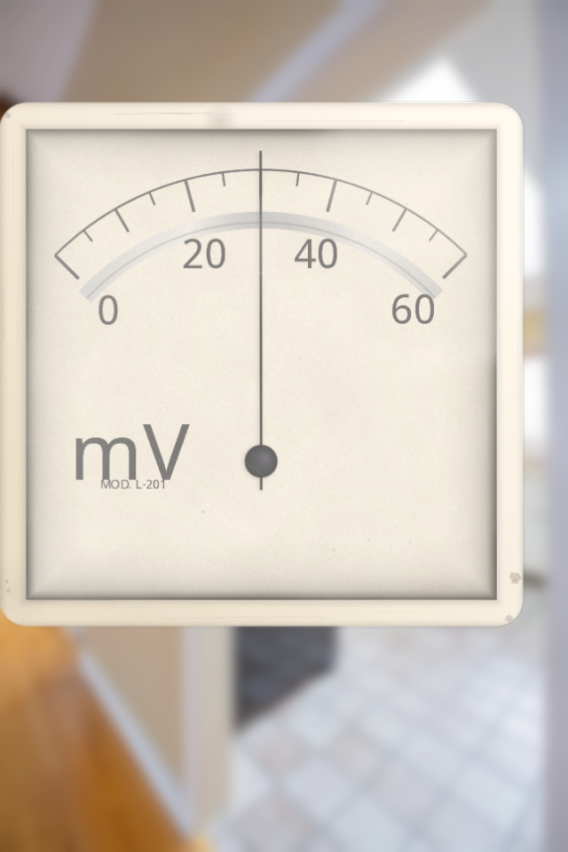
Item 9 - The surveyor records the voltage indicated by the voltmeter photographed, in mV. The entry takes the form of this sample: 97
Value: 30
